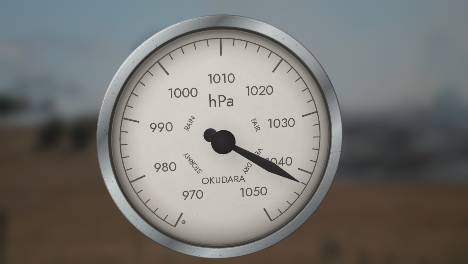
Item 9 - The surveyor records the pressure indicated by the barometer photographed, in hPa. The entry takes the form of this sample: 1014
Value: 1042
